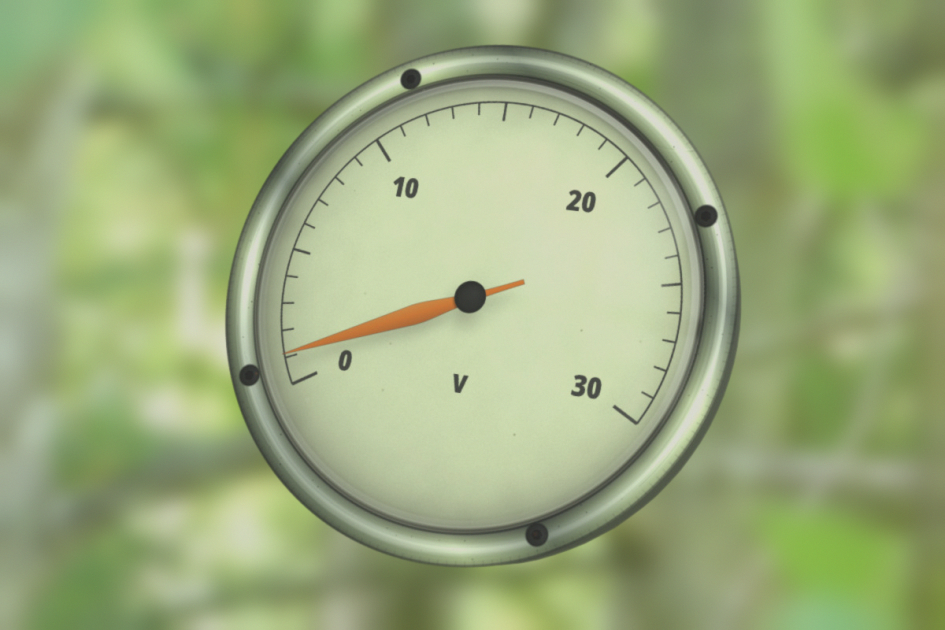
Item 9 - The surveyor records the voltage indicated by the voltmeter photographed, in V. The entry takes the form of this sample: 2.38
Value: 1
